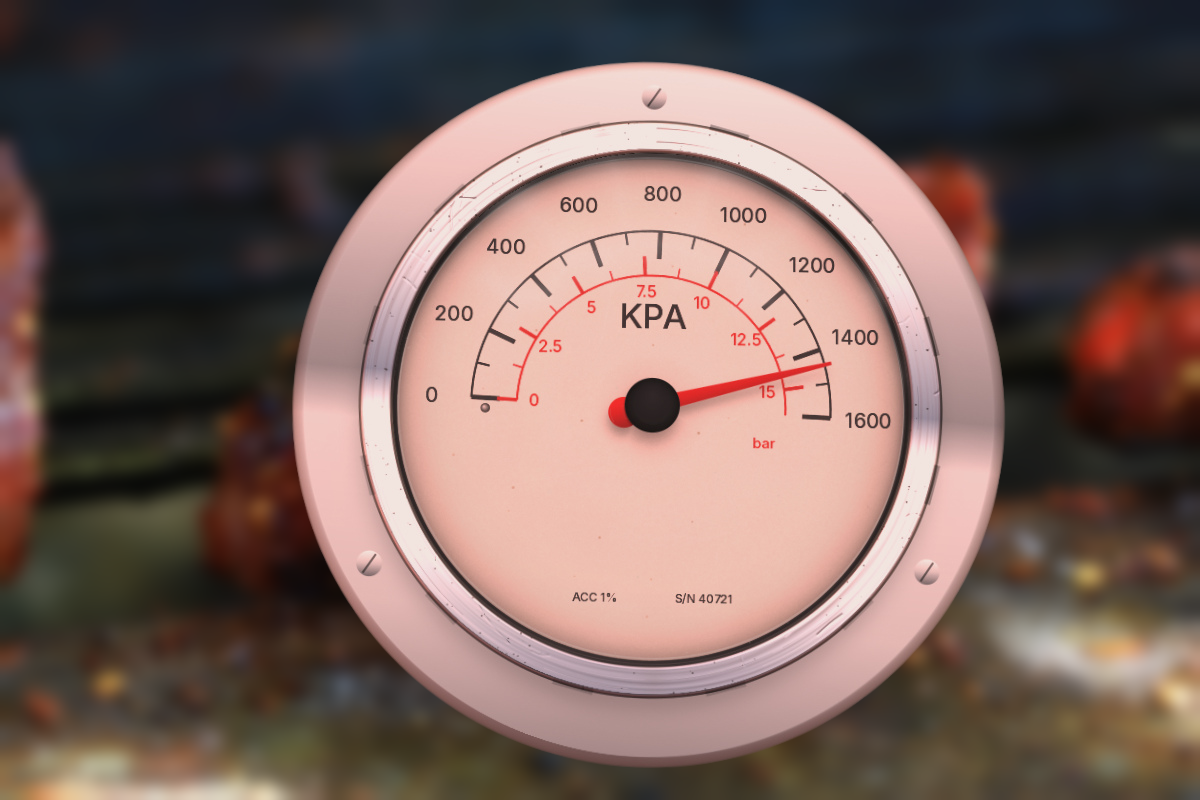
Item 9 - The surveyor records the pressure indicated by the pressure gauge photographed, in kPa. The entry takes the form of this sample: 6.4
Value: 1450
